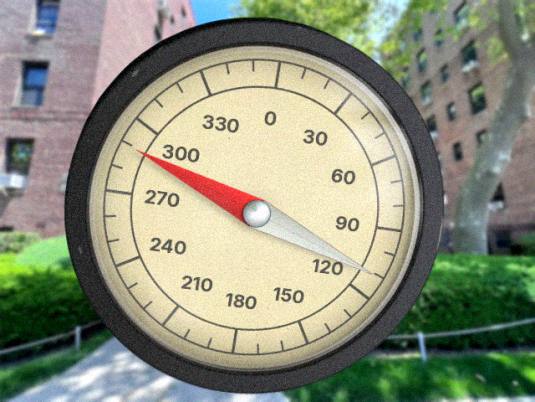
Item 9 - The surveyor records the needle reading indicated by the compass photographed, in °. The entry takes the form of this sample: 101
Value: 290
